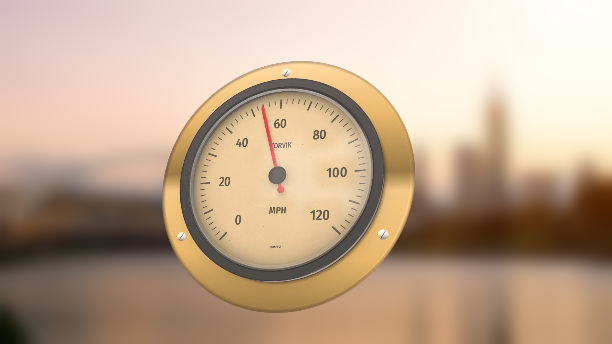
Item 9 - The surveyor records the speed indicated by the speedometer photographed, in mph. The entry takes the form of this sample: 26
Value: 54
